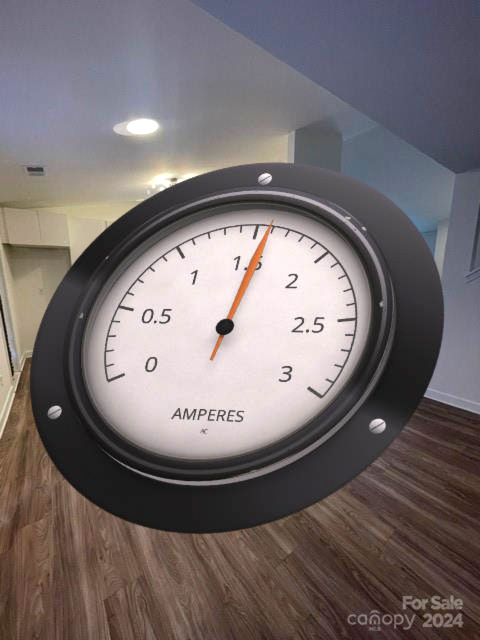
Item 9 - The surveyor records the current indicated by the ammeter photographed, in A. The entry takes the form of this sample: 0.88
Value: 1.6
